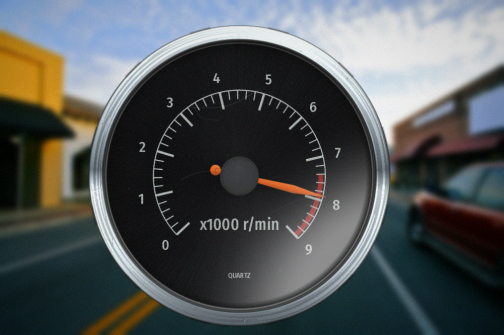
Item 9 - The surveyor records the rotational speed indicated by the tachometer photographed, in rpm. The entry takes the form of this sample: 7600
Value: 7900
